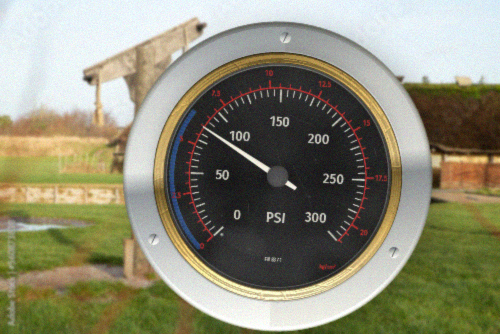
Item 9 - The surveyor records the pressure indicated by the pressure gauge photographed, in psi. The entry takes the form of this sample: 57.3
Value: 85
